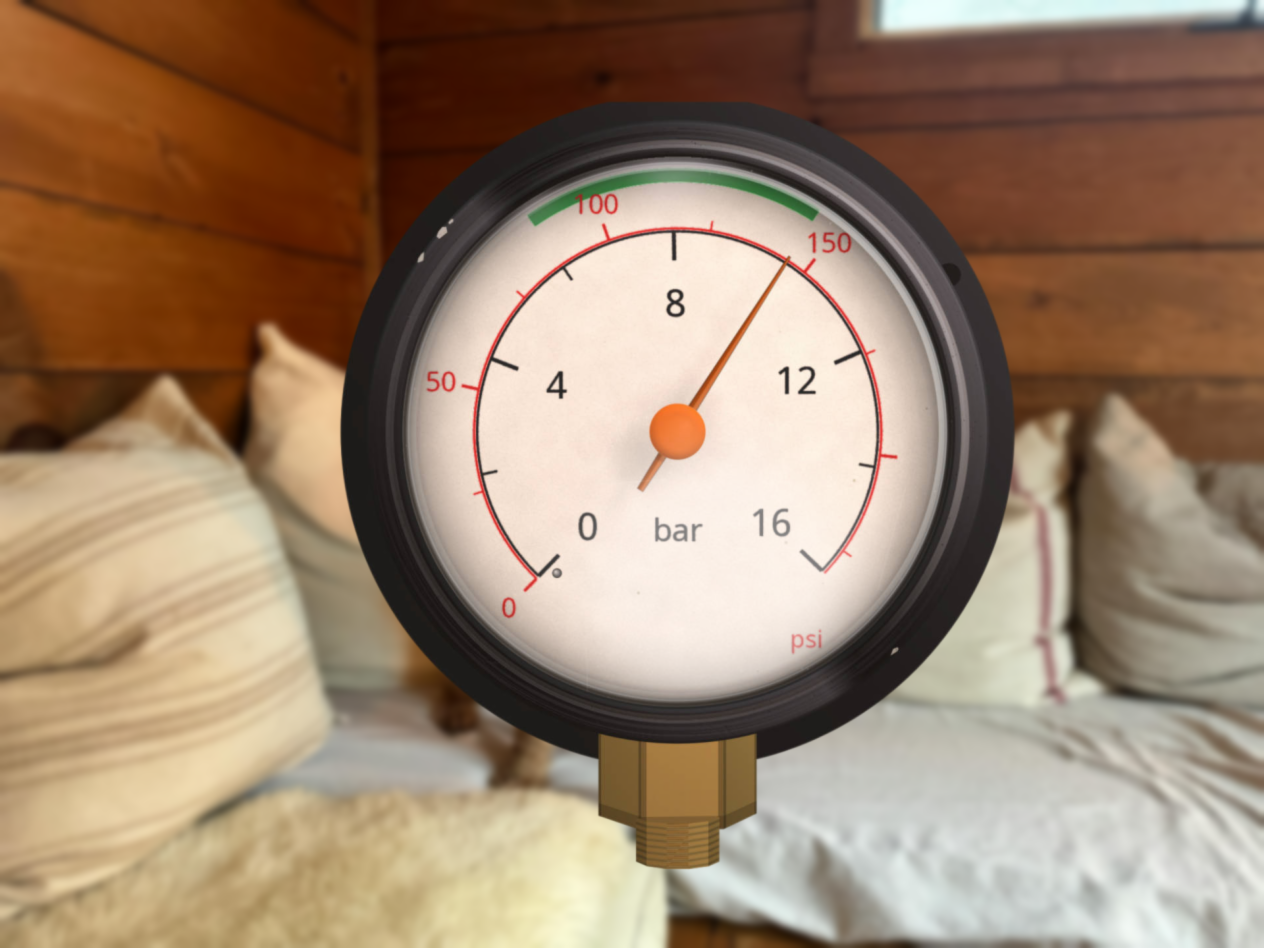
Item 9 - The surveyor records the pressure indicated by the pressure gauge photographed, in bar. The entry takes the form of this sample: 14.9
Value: 10
